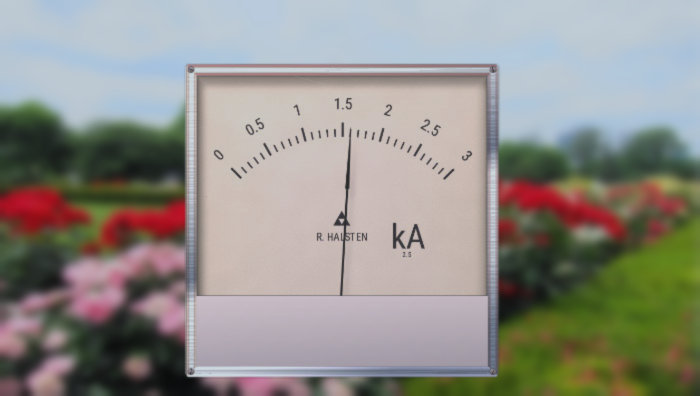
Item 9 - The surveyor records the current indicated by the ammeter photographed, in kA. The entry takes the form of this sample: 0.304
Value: 1.6
